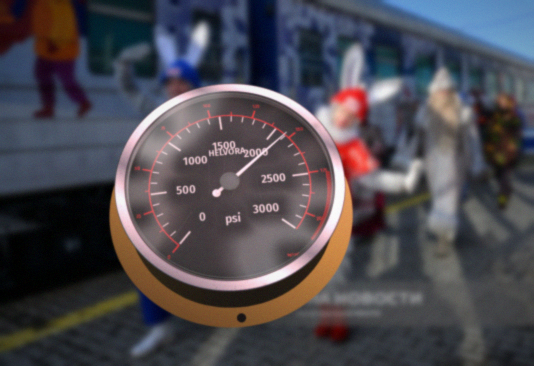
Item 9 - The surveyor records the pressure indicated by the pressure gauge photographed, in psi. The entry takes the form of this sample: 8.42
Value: 2100
